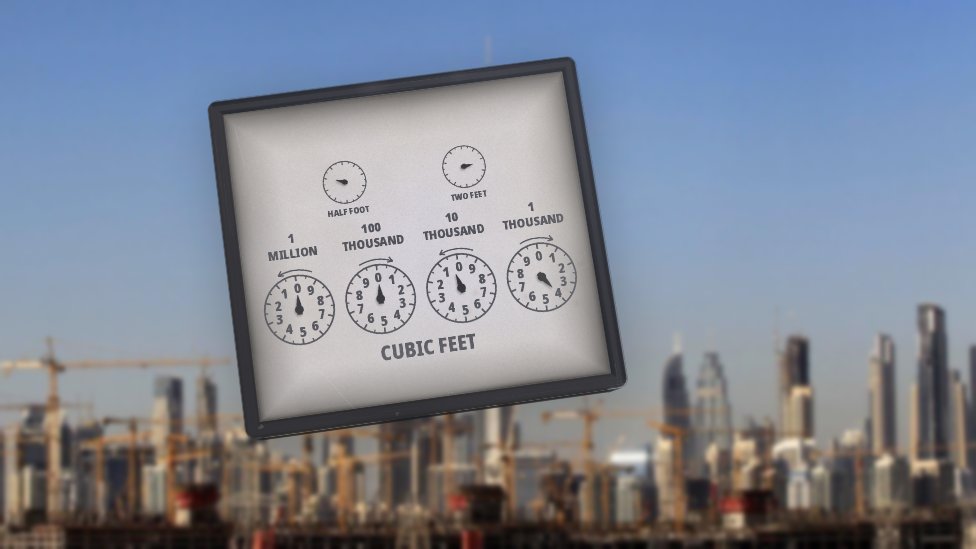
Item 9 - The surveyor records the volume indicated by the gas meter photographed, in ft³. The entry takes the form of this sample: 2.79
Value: 400
